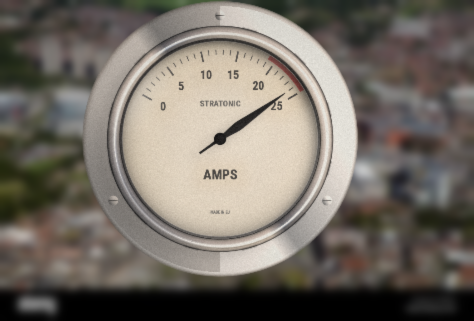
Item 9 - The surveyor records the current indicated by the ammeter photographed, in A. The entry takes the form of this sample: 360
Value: 24
